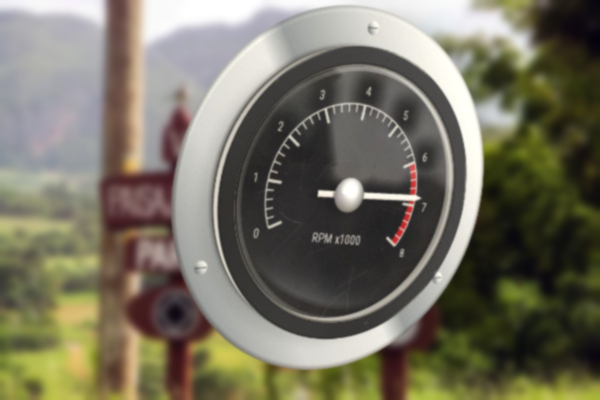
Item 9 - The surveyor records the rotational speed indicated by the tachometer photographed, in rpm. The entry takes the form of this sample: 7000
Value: 6800
